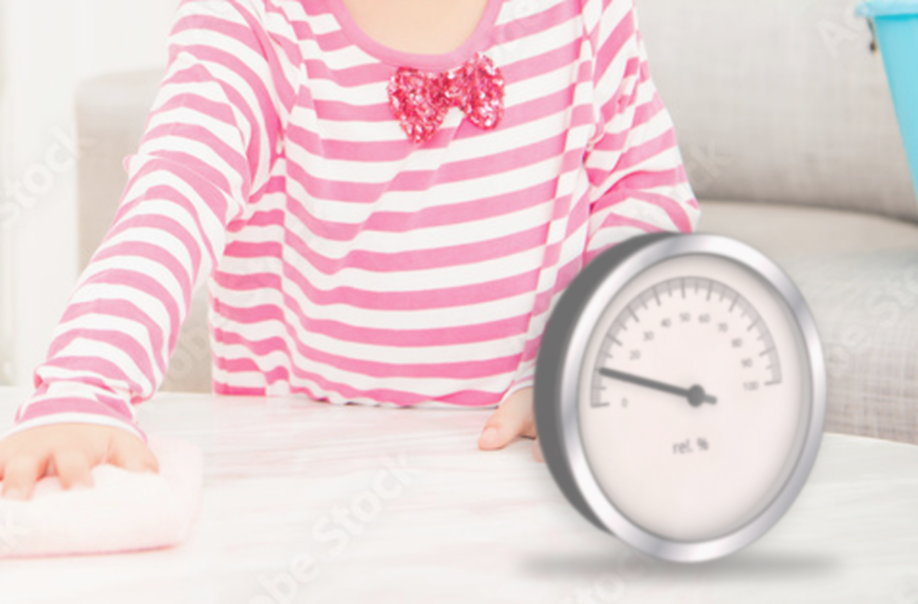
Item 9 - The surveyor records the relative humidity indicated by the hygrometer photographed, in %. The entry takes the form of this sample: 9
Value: 10
